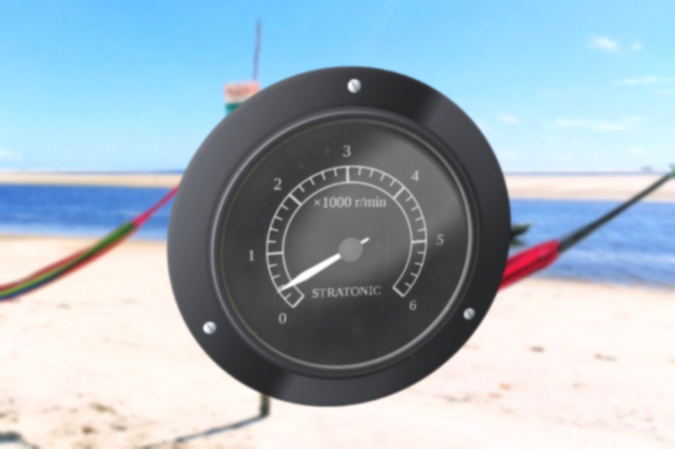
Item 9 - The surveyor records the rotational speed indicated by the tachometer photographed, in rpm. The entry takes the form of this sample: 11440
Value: 400
